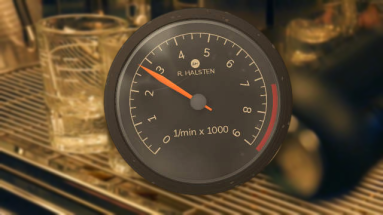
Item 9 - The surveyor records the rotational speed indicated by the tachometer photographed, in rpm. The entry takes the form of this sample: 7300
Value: 2750
